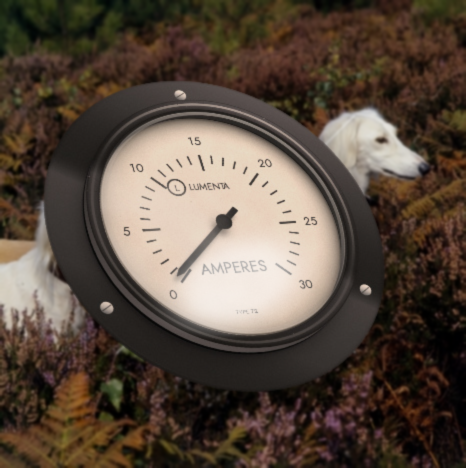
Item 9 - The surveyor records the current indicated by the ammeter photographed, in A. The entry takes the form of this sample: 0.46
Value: 0.5
